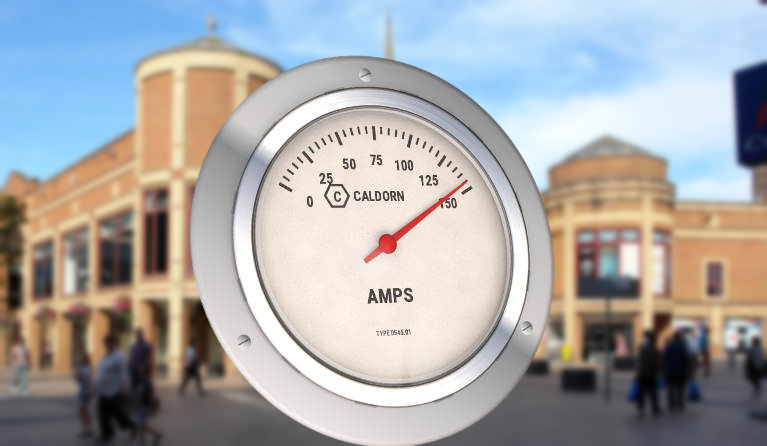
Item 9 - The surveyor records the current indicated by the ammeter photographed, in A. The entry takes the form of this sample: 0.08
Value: 145
